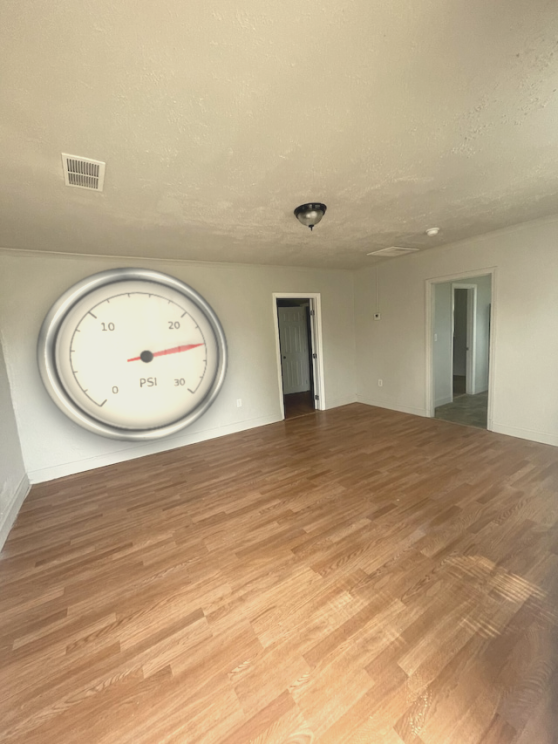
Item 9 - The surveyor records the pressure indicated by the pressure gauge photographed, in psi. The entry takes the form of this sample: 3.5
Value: 24
